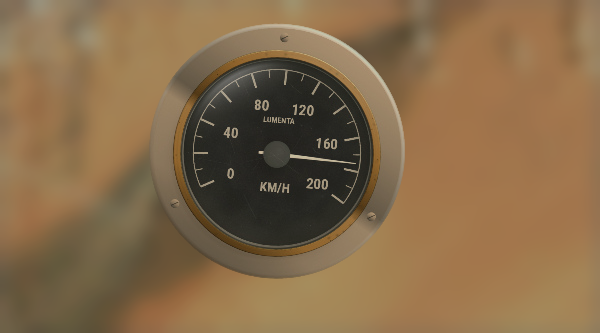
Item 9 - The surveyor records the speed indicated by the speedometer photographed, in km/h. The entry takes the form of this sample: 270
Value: 175
